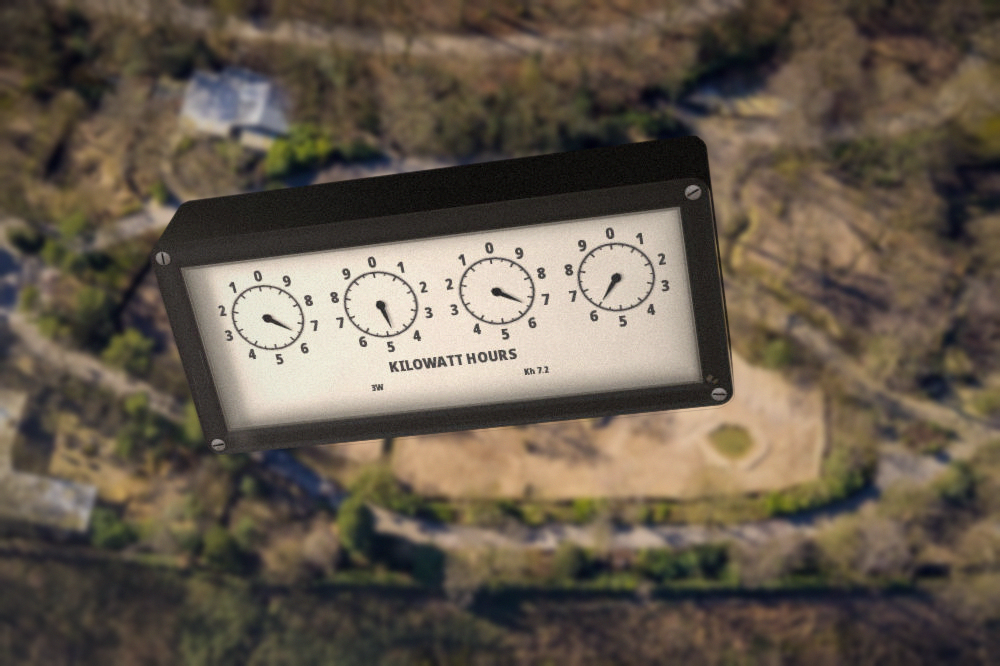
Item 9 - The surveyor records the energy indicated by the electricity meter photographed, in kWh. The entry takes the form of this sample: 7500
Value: 6466
